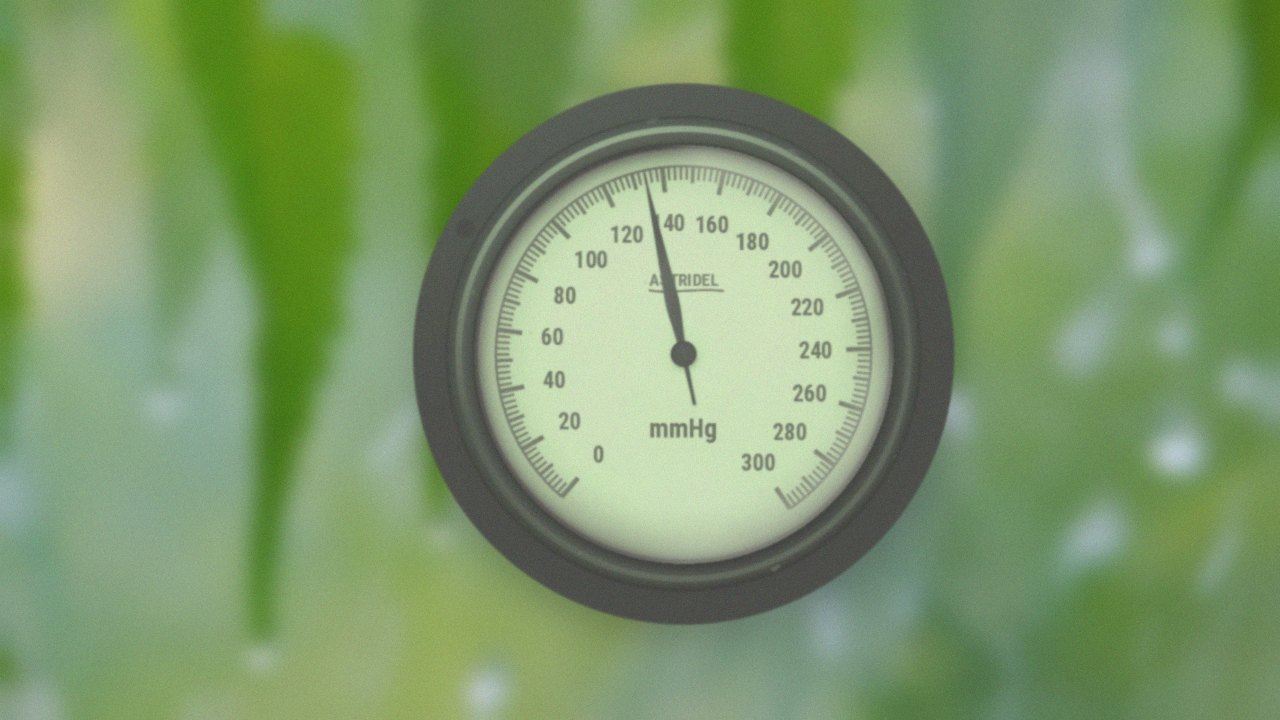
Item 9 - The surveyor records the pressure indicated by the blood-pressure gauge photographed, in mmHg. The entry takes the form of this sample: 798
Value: 134
